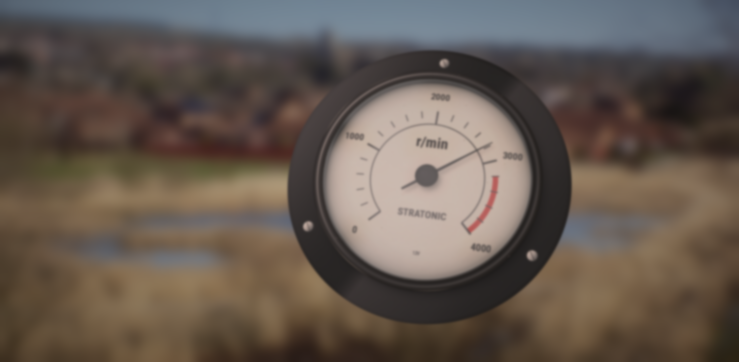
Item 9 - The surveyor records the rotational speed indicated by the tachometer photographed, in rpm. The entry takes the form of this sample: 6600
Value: 2800
